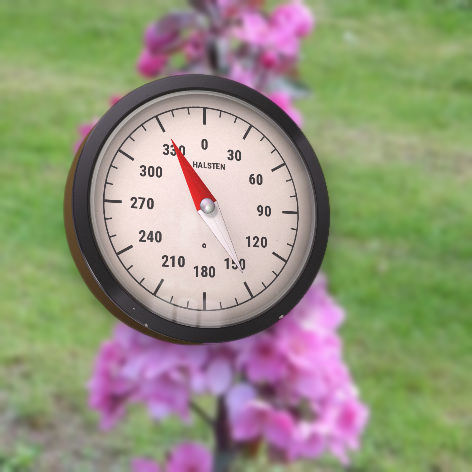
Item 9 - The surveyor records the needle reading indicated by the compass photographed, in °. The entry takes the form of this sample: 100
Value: 330
